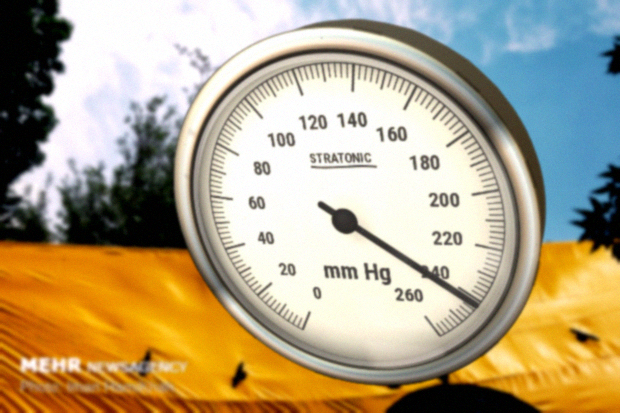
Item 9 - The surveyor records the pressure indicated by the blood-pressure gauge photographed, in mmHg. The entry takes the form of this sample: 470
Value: 240
